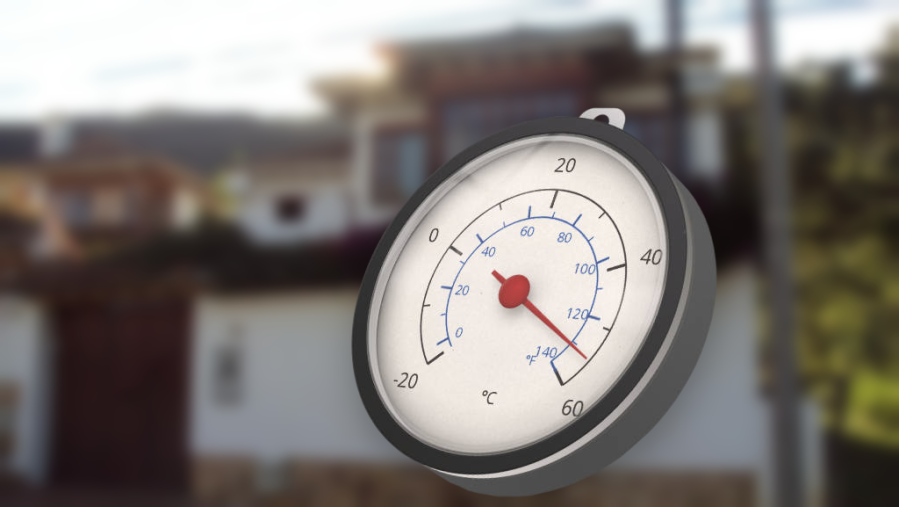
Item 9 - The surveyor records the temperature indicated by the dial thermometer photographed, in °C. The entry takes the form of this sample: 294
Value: 55
